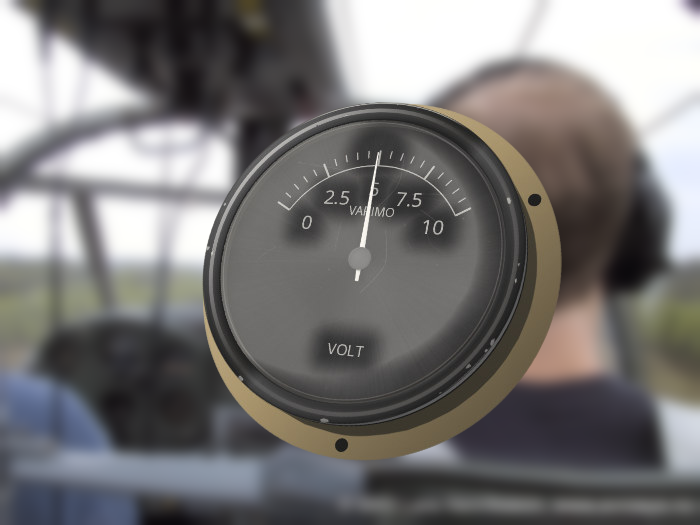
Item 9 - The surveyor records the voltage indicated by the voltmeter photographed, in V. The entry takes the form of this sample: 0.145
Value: 5
